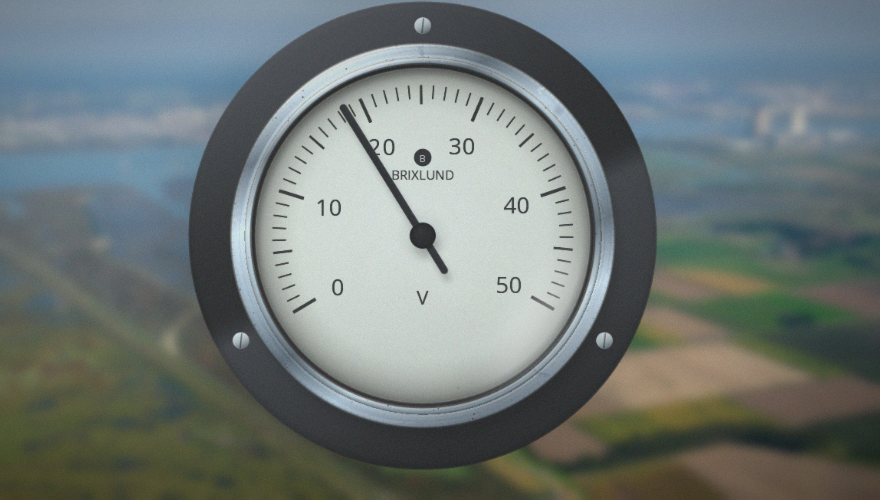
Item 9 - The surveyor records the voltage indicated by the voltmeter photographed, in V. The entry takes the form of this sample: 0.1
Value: 18.5
